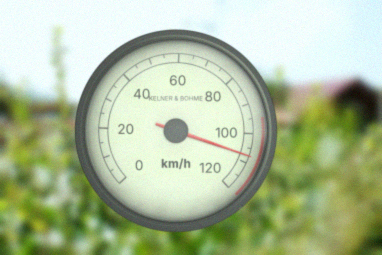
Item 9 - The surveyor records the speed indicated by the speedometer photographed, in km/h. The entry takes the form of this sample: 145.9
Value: 107.5
